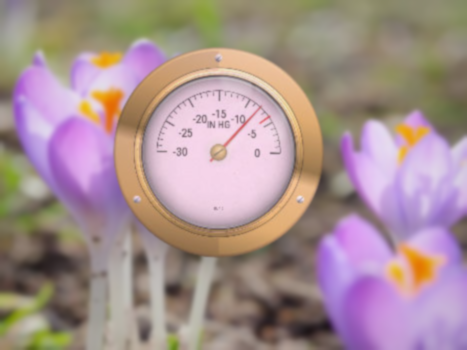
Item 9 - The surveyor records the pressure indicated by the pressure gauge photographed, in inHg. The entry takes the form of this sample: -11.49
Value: -8
